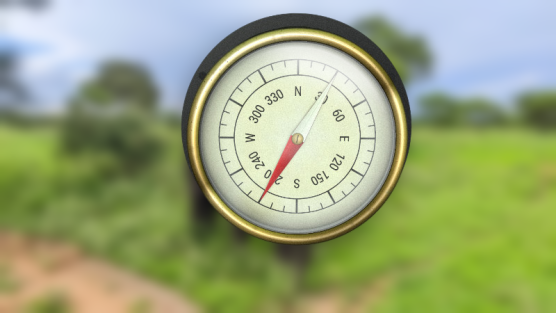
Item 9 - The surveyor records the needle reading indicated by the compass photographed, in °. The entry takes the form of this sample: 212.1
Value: 210
